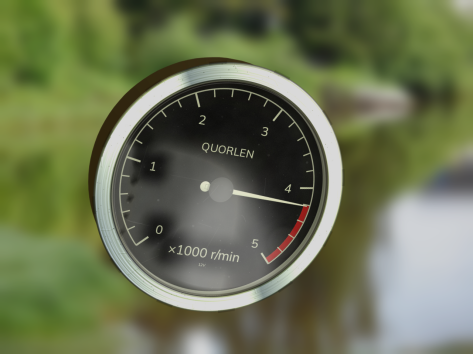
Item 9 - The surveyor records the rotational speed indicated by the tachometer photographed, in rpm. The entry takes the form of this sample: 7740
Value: 4200
